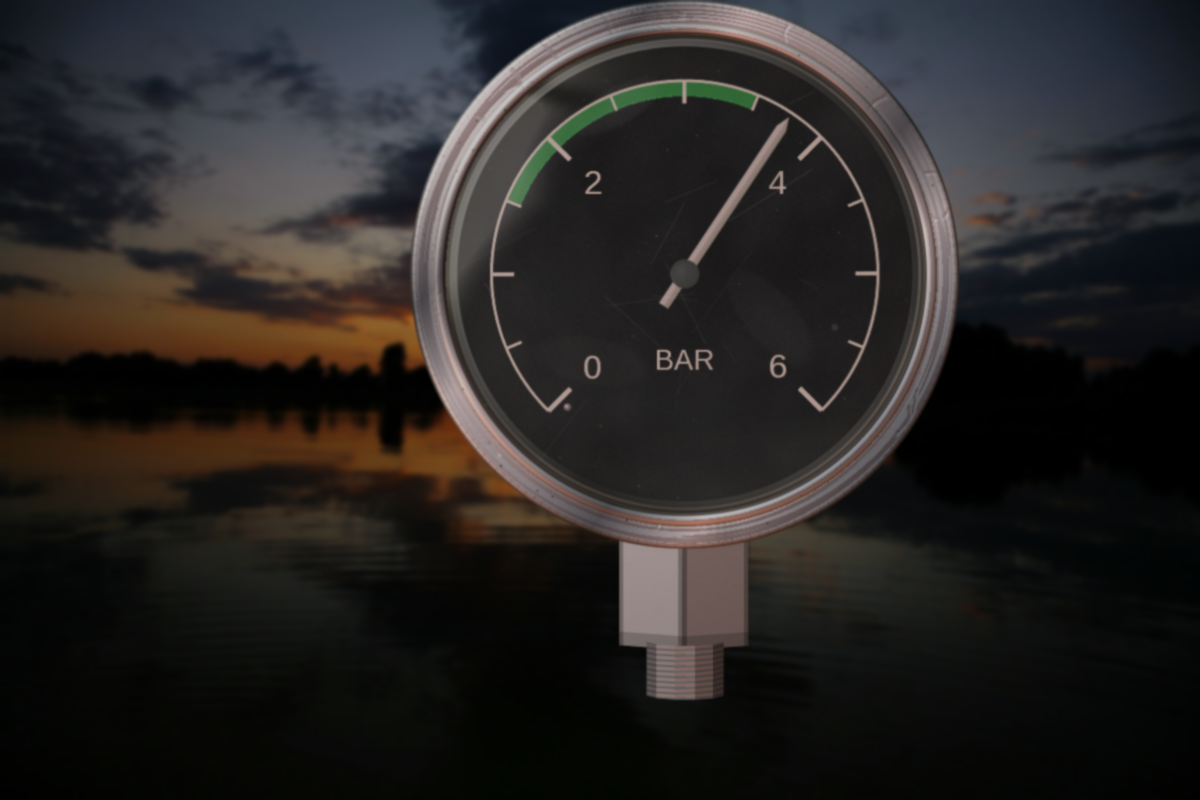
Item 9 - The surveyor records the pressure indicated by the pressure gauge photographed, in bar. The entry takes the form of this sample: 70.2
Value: 3.75
